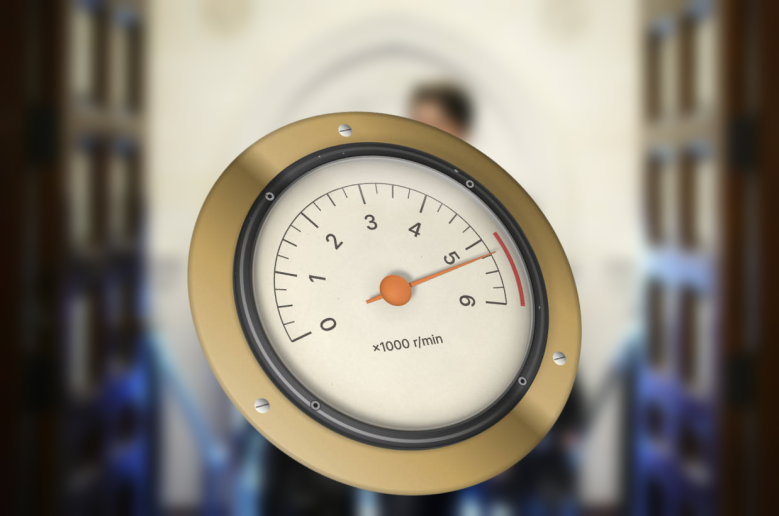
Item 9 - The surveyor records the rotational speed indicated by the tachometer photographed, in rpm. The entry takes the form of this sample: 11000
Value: 5250
